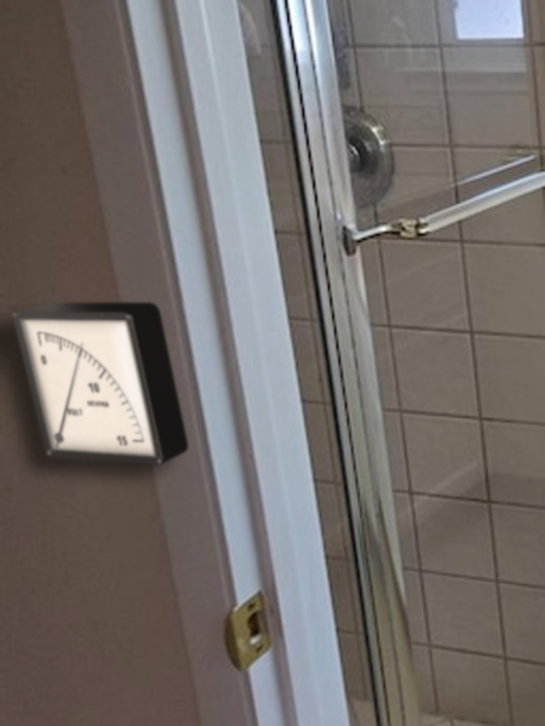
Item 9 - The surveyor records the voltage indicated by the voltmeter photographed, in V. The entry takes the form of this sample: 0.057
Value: 7.5
